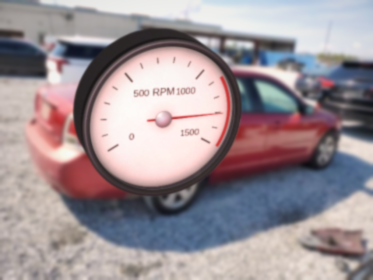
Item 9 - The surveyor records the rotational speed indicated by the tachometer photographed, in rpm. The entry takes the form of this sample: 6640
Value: 1300
